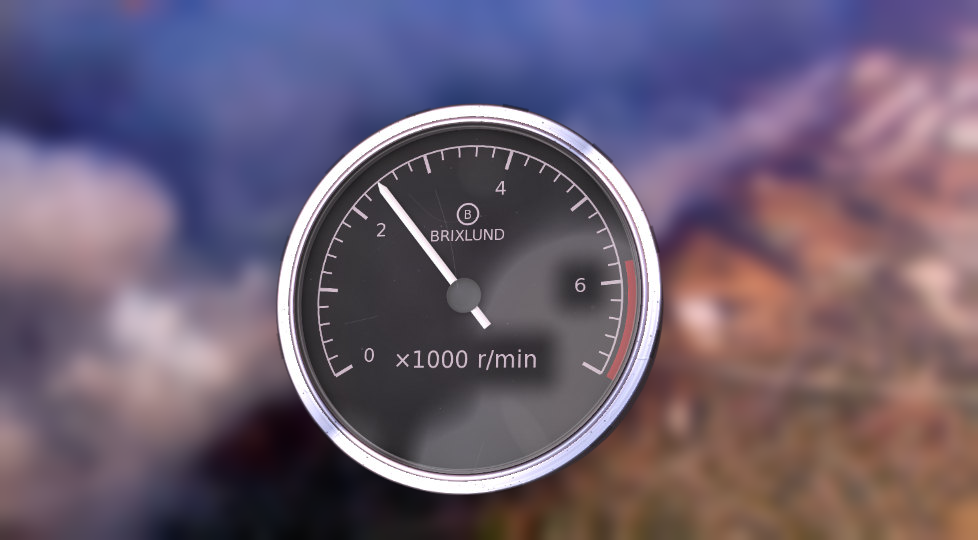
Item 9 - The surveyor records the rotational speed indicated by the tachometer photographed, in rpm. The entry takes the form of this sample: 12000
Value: 2400
